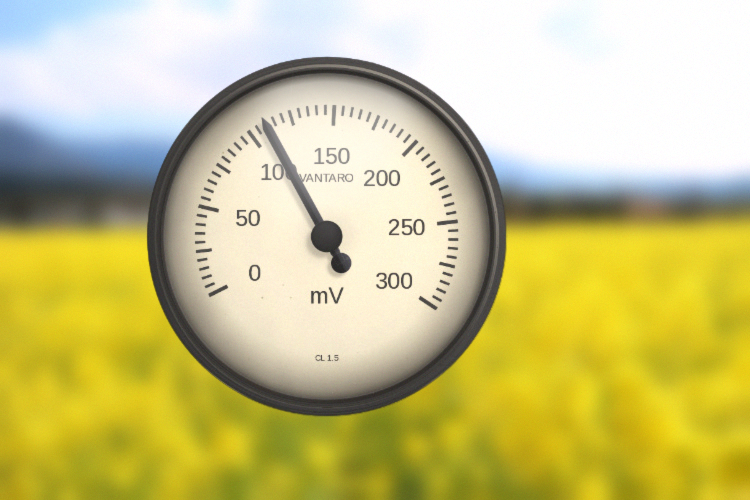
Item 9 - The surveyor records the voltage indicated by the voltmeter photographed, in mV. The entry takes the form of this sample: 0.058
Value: 110
